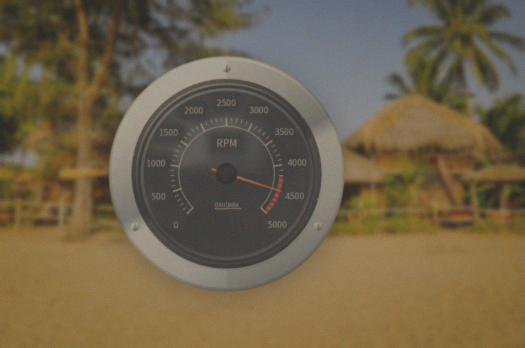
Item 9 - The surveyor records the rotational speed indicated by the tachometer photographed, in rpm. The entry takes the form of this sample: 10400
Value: 4500
